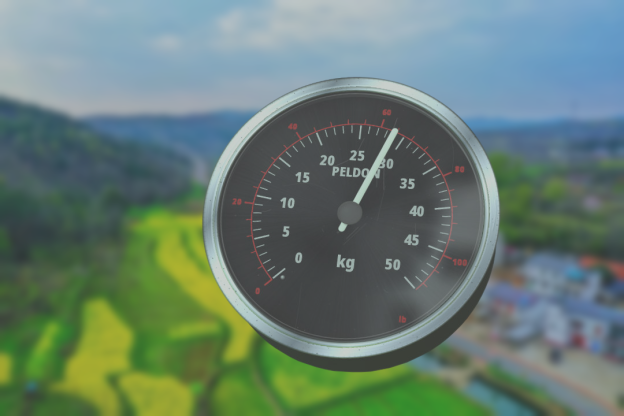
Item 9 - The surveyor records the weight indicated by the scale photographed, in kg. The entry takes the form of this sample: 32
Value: 29
